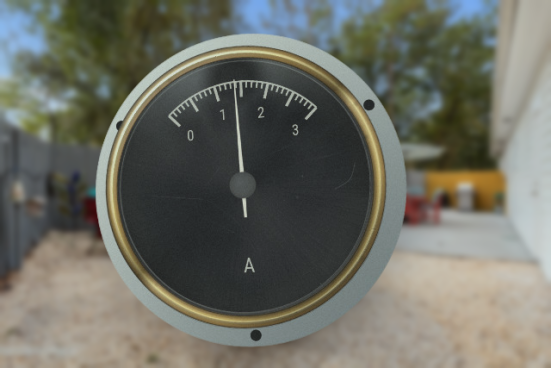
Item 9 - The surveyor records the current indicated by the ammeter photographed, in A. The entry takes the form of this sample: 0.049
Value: 1.4
